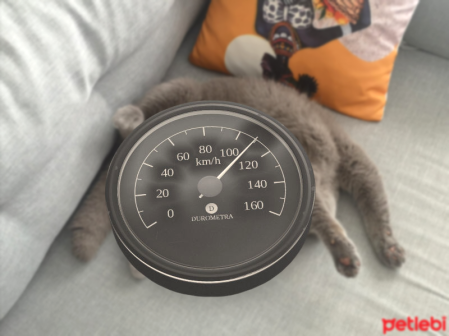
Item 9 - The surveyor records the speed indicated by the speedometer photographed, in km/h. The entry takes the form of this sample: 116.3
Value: 110
